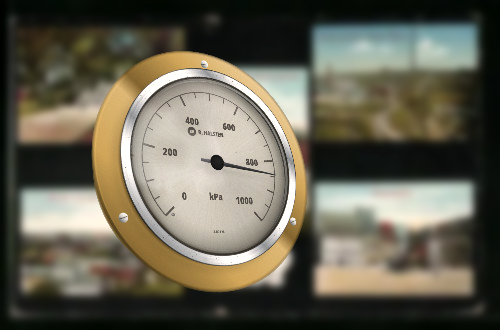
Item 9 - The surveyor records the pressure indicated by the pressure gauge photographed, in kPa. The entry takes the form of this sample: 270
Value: 850
